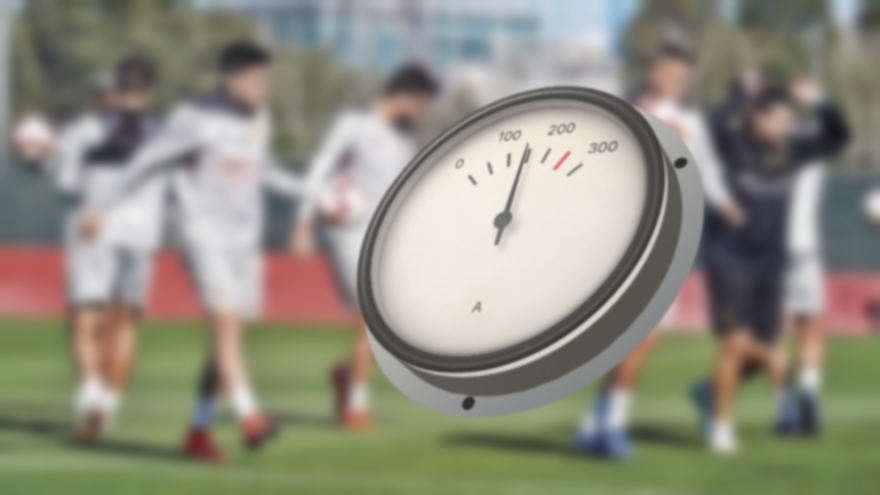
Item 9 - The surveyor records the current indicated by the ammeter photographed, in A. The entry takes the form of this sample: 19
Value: 150
